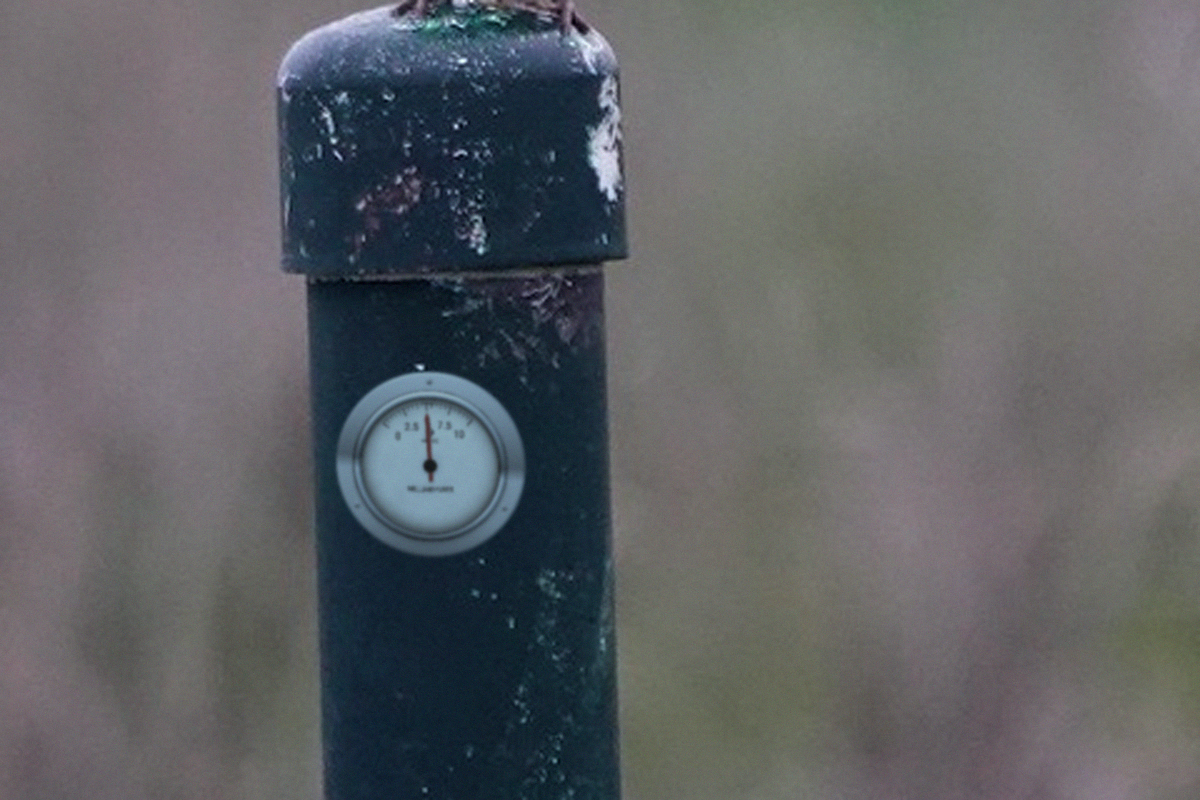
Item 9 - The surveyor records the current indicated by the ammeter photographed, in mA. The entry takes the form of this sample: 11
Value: 5
